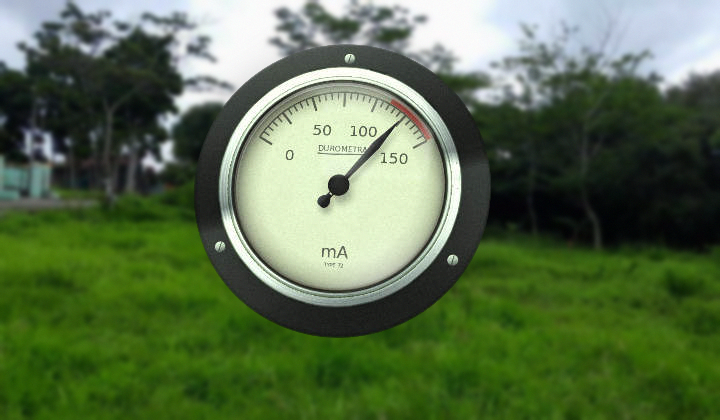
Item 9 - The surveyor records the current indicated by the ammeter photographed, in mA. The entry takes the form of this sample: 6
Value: 125
